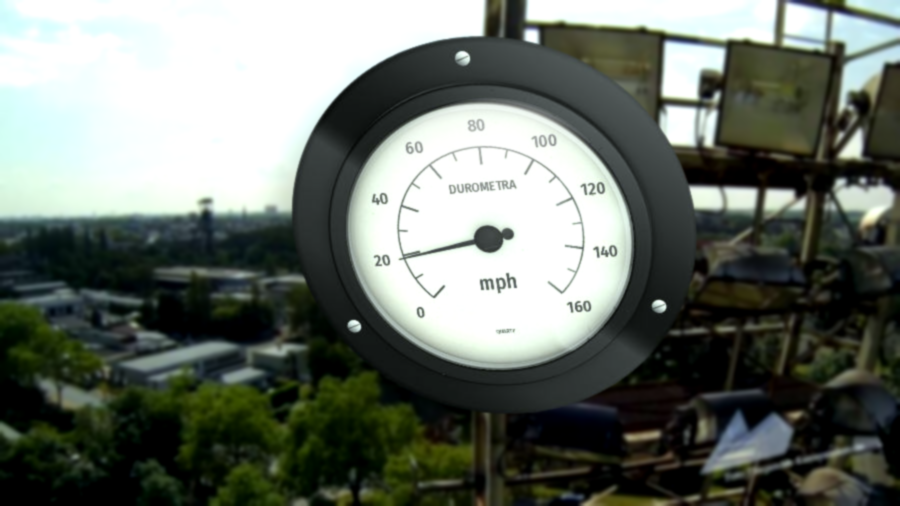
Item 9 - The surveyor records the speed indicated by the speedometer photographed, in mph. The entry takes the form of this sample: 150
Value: 20
